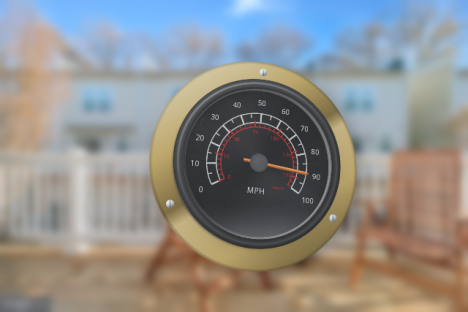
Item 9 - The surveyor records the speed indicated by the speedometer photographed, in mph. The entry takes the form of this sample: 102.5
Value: 90
